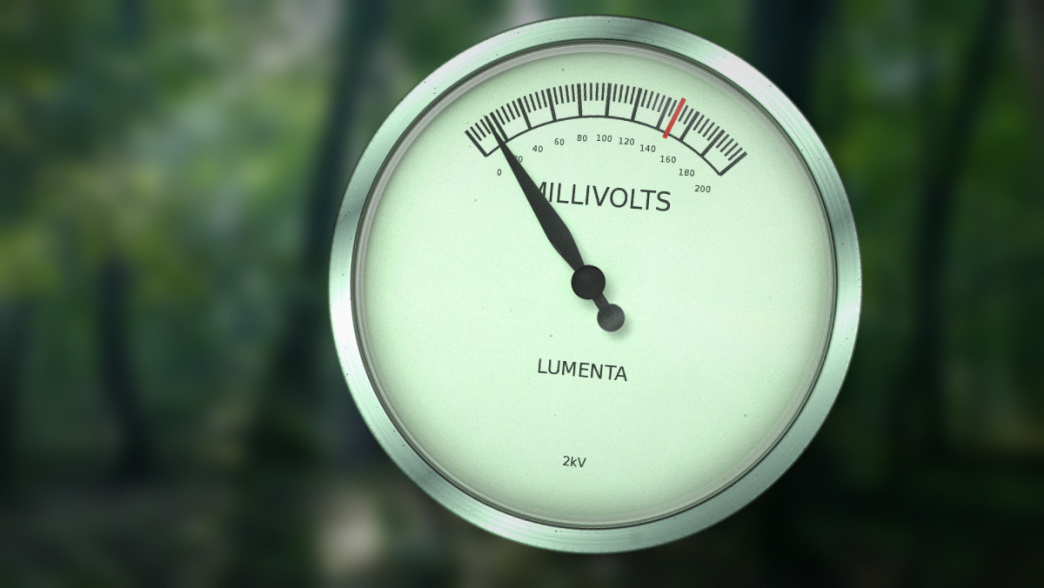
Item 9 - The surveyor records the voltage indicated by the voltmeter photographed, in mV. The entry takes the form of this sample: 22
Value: 16
